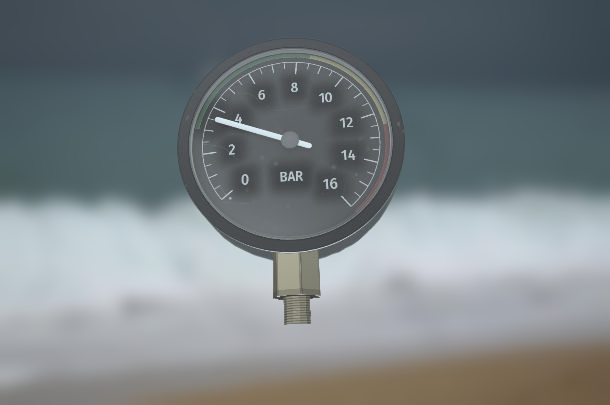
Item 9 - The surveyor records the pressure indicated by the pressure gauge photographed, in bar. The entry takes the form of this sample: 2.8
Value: 3.5
